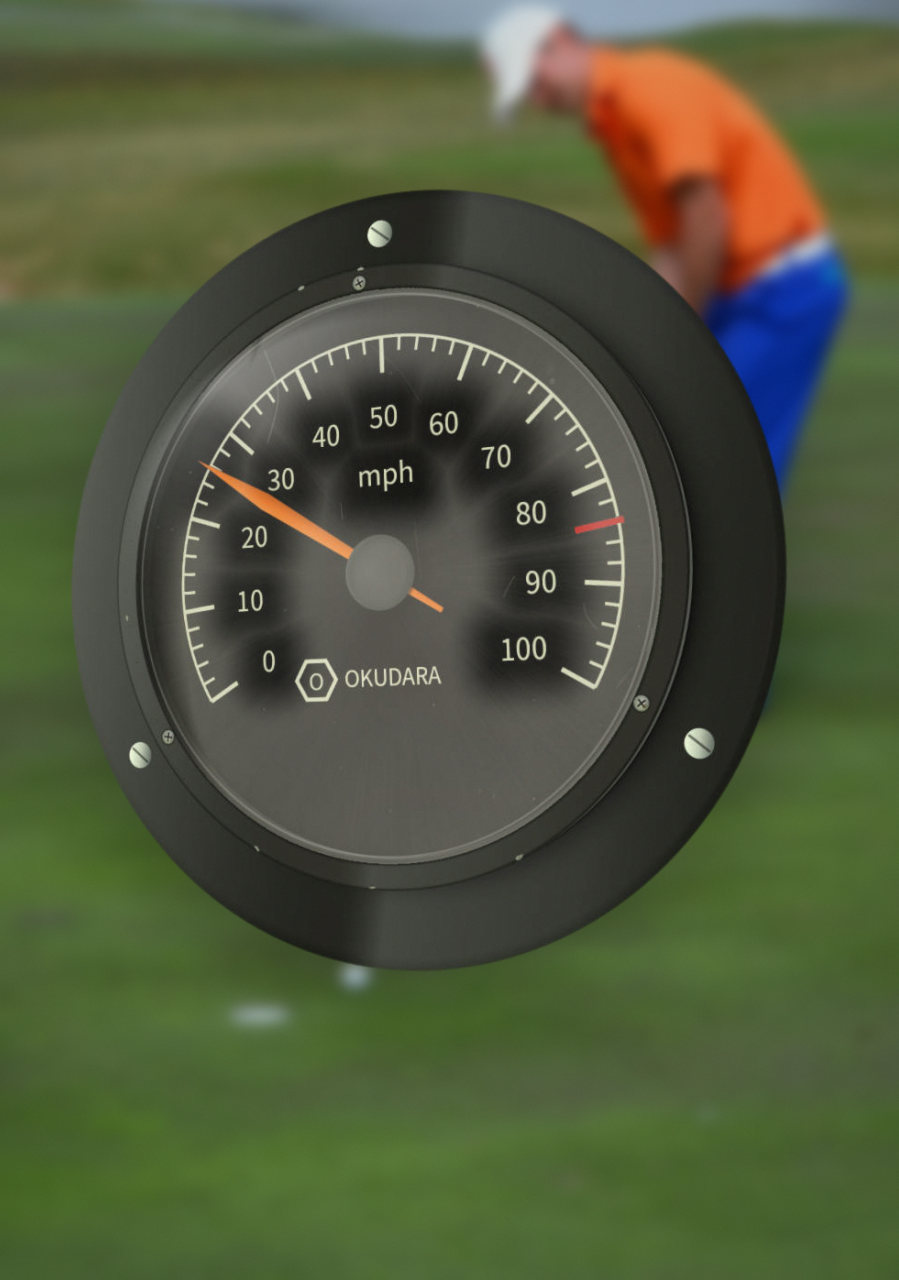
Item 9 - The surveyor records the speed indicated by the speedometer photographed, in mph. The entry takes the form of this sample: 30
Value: 26
